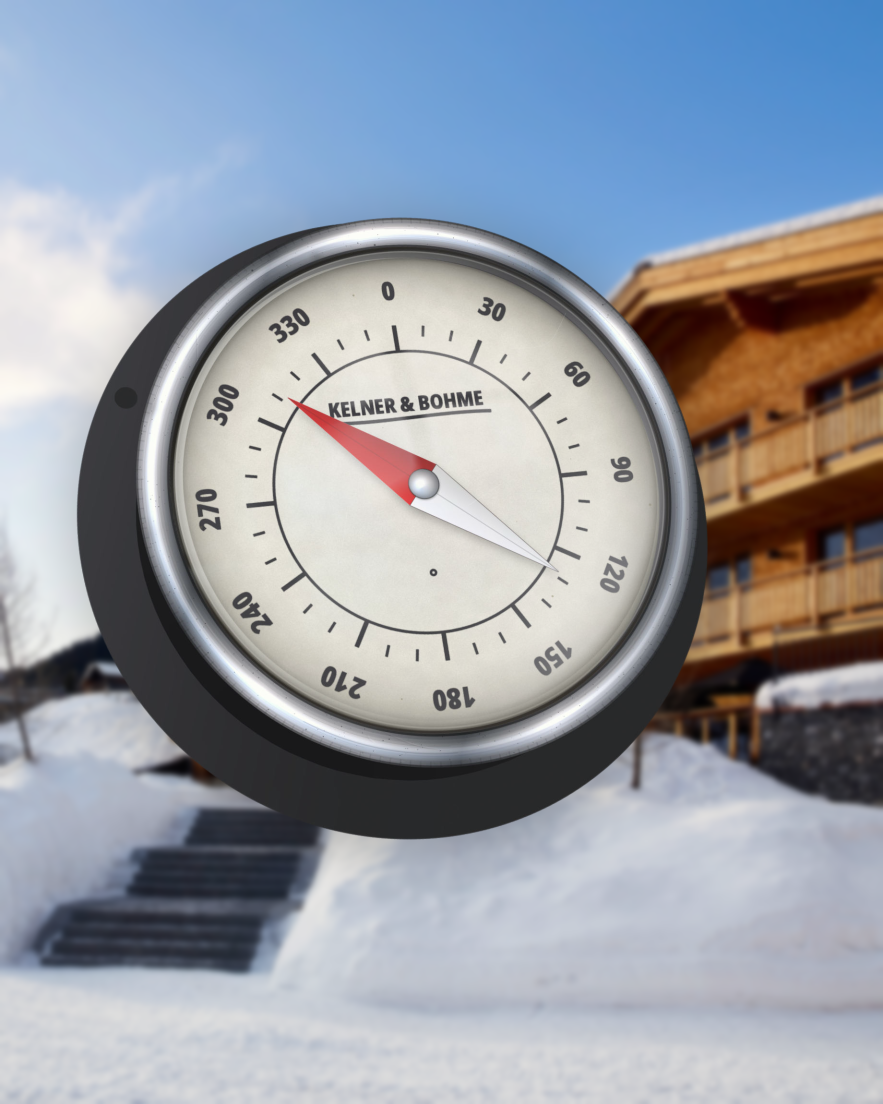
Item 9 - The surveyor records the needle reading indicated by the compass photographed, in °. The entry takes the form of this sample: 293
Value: 310
